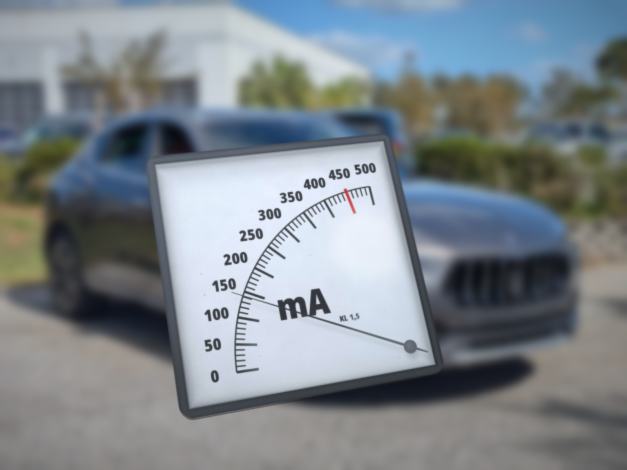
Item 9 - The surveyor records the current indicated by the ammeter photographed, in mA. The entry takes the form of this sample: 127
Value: 140
